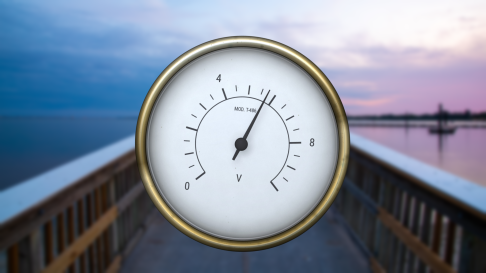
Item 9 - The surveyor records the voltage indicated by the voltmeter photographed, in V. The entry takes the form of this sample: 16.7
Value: 5.75
